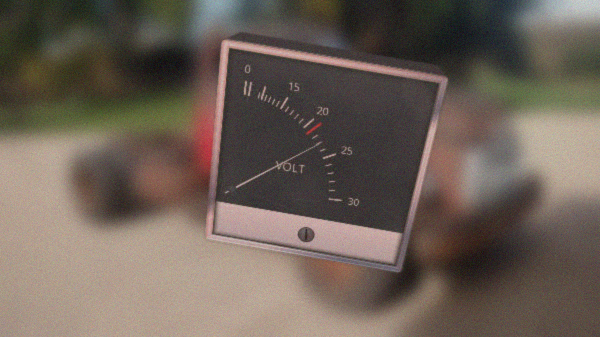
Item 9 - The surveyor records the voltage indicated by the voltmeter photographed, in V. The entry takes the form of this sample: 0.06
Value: 23
